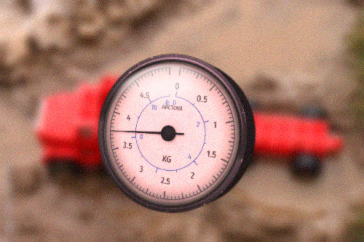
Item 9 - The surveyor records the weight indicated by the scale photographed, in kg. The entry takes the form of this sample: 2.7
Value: 3.75
